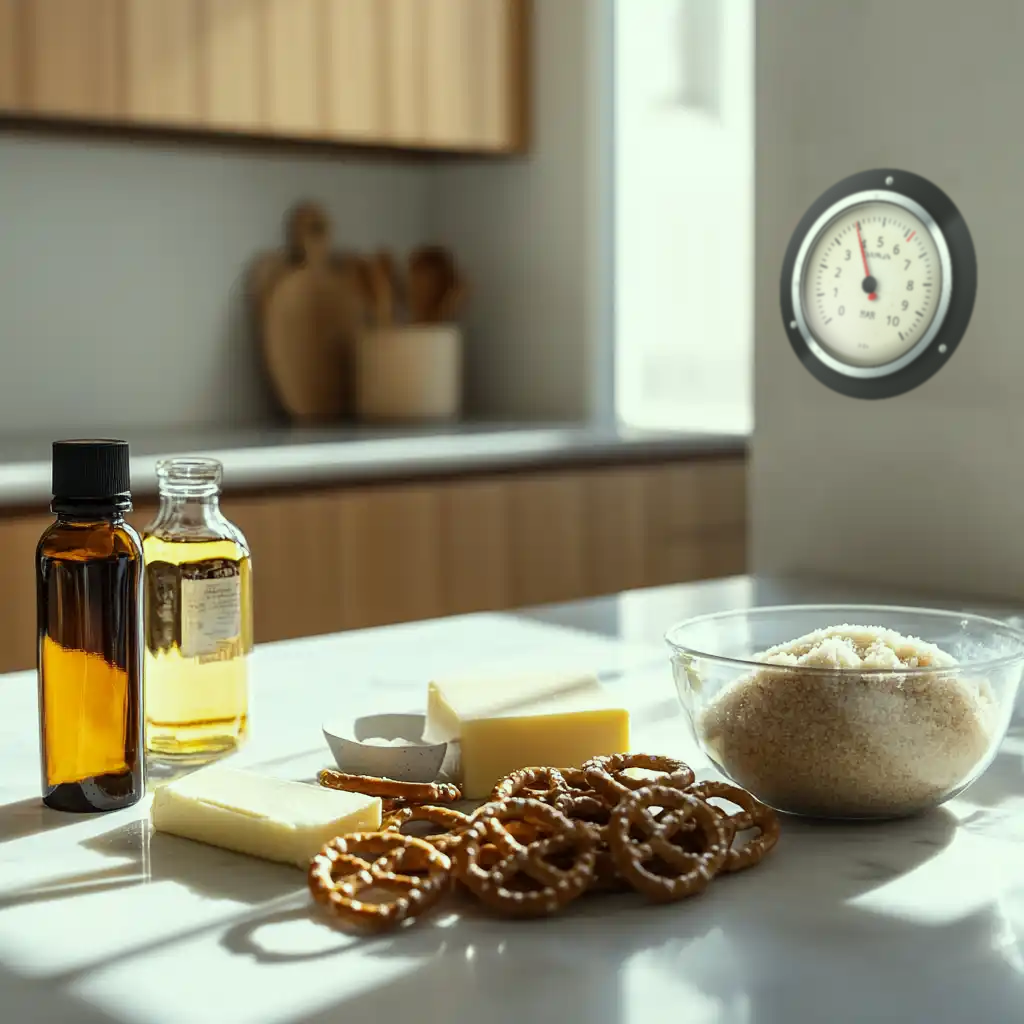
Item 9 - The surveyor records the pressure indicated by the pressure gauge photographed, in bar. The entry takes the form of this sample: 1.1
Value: 4
